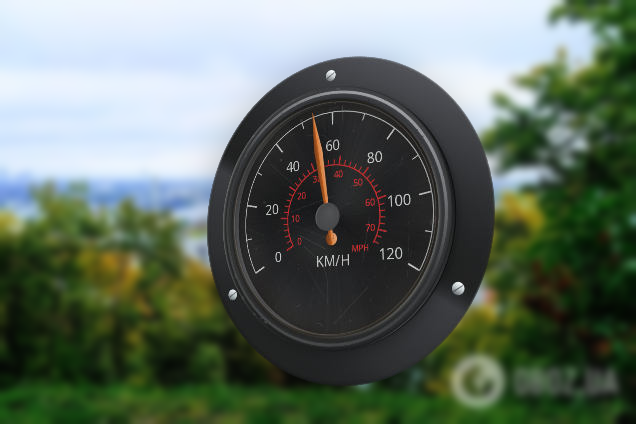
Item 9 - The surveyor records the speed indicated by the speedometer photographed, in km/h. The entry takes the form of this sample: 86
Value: 55
